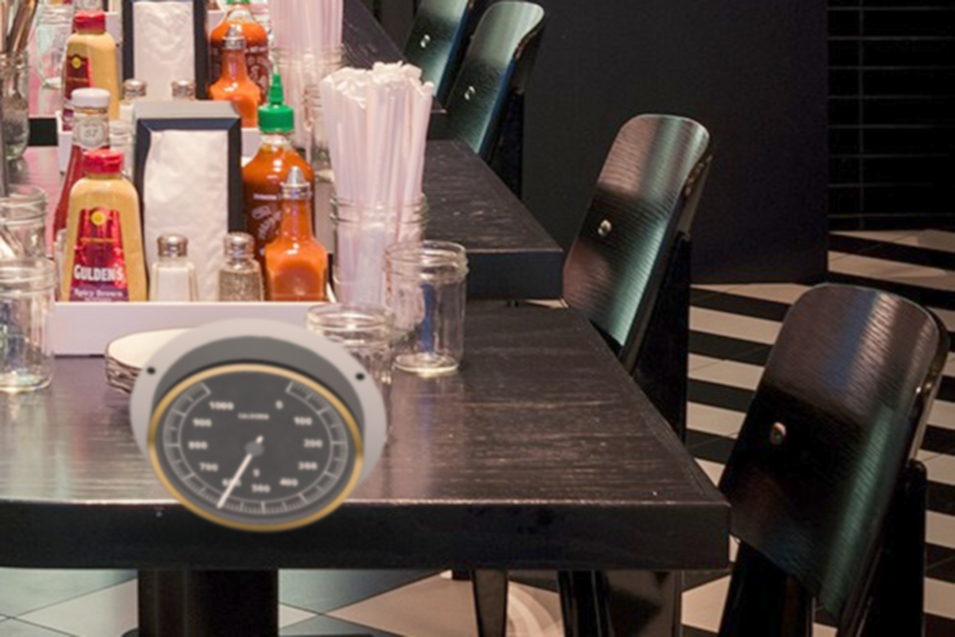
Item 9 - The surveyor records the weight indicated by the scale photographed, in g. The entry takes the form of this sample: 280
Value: 600
